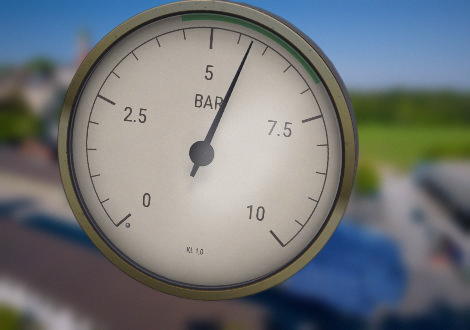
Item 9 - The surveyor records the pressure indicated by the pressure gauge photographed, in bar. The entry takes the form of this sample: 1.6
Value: 5.75
